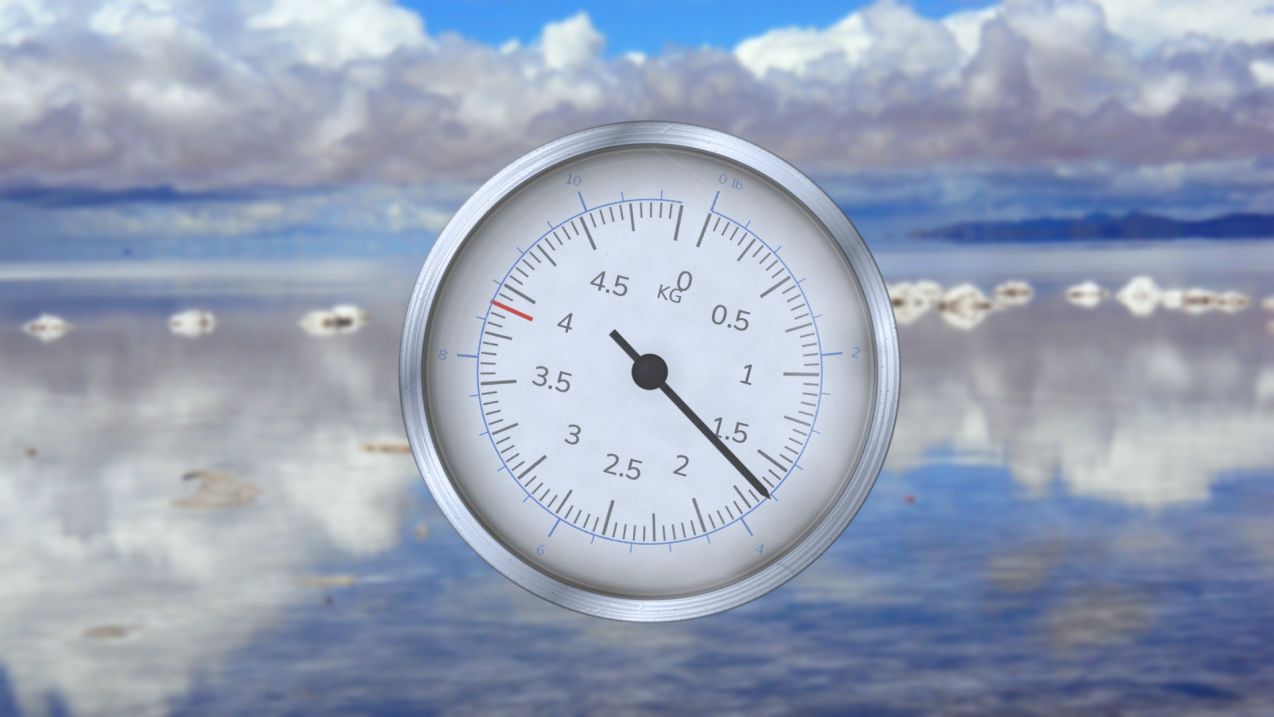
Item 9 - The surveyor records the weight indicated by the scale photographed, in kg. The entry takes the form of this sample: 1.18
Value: 1.65
